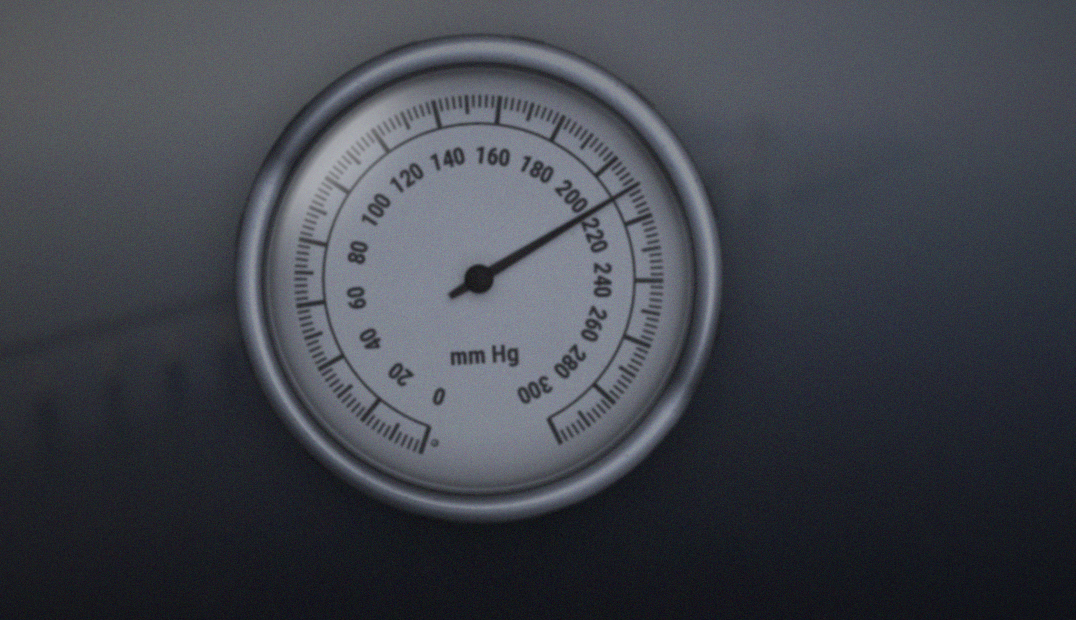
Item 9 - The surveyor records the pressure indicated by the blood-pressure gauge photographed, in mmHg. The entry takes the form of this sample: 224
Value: 210
